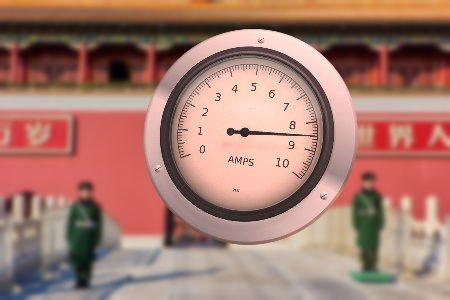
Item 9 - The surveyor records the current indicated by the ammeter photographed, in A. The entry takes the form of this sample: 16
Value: 8.5
